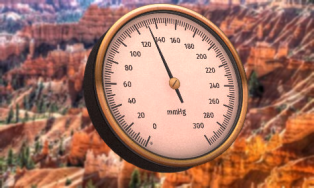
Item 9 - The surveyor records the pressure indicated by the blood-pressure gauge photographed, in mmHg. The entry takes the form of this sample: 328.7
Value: 130
